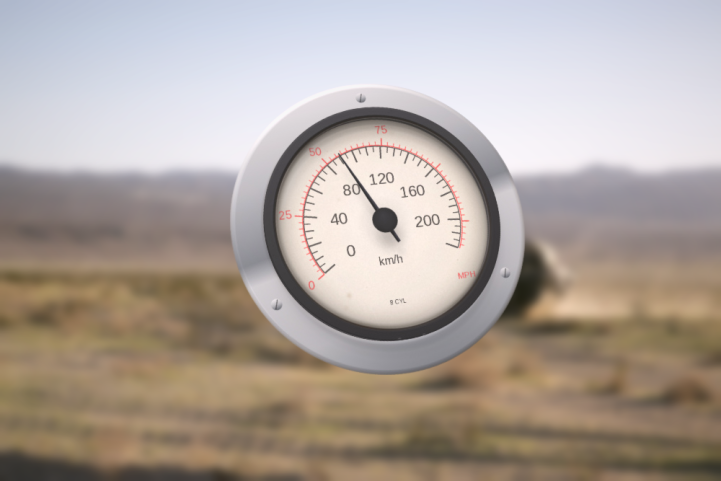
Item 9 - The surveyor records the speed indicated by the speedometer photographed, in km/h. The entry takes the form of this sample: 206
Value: 90
